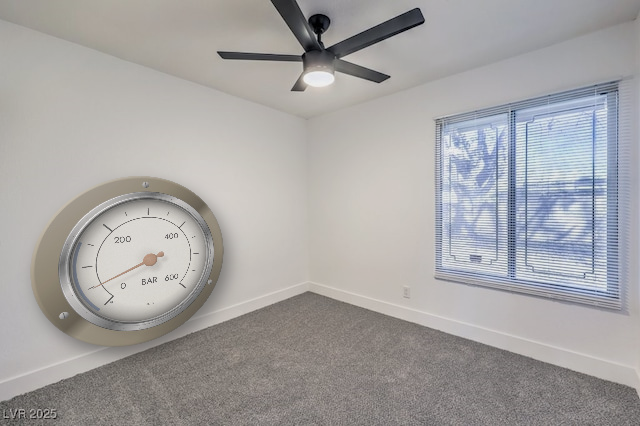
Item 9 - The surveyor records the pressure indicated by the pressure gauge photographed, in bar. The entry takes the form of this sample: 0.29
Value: 50
